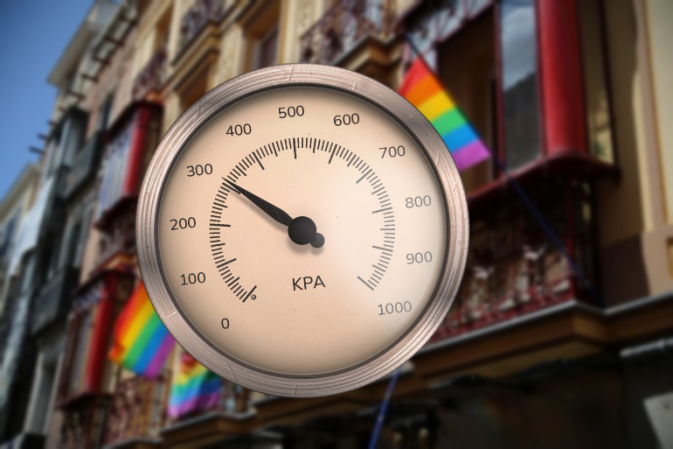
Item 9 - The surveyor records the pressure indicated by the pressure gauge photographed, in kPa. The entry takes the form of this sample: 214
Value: 310
